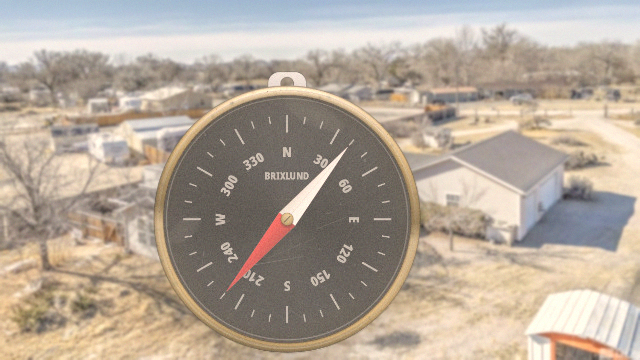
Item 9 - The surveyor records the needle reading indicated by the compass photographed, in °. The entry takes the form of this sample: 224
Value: 220
